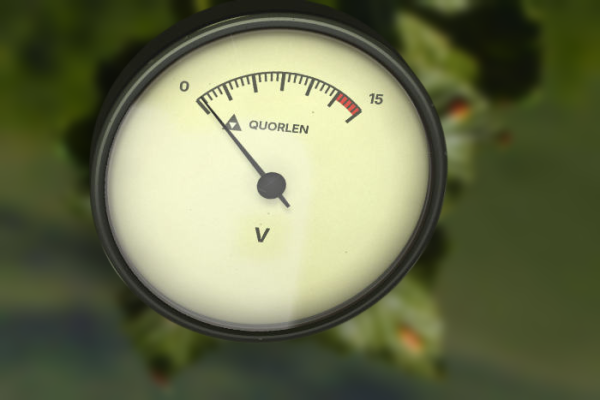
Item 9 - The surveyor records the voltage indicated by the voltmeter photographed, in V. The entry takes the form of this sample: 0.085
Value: 0.5
